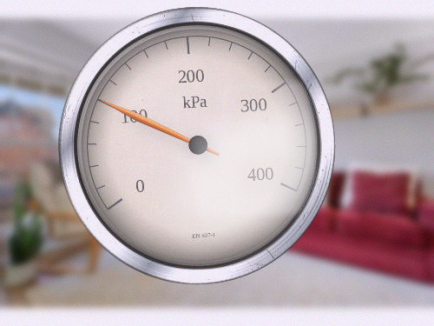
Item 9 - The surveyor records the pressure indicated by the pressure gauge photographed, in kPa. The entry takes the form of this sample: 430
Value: 100
